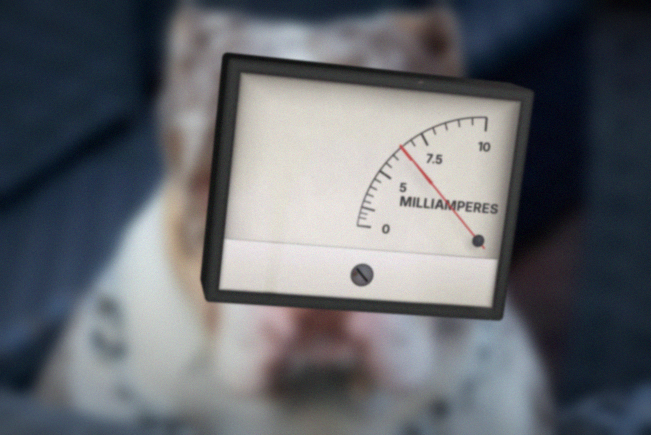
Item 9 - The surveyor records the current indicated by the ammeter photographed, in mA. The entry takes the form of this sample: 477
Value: 6.5
